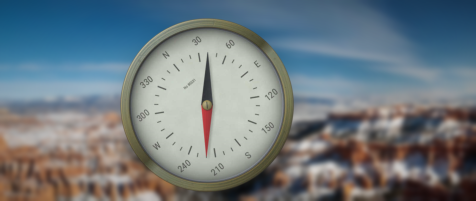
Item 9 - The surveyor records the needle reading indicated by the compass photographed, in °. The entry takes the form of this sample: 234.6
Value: 220
